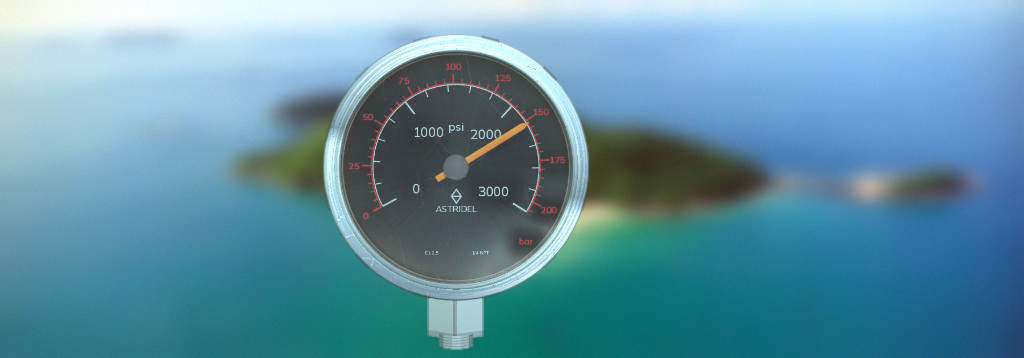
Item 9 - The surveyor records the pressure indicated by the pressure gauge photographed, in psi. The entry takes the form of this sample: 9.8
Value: 2200
